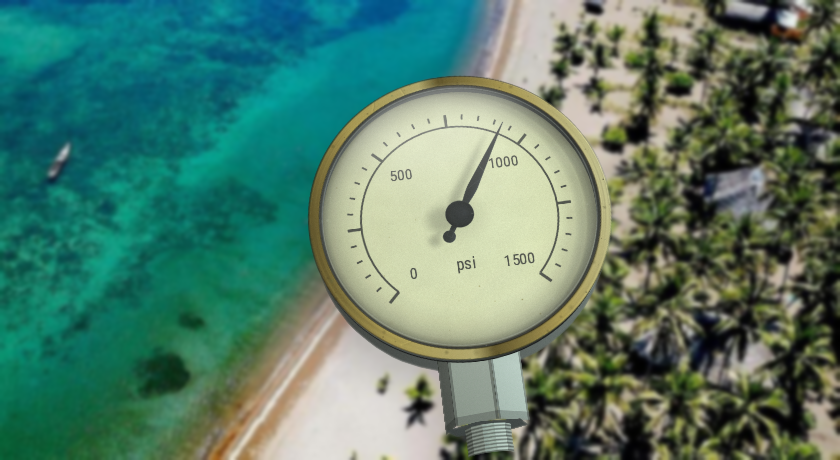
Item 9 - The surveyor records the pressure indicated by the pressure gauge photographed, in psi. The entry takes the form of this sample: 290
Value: 925
